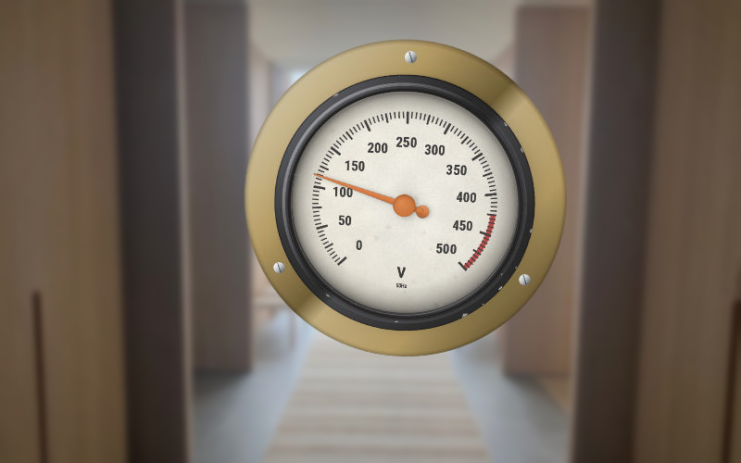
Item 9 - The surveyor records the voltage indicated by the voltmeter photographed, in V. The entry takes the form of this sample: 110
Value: 115
